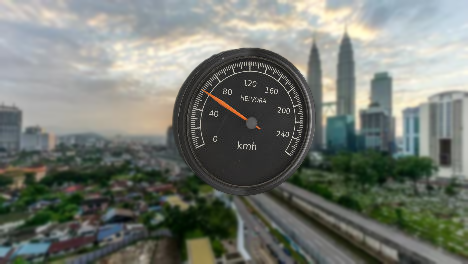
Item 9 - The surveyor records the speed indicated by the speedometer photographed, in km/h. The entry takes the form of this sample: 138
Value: 60
